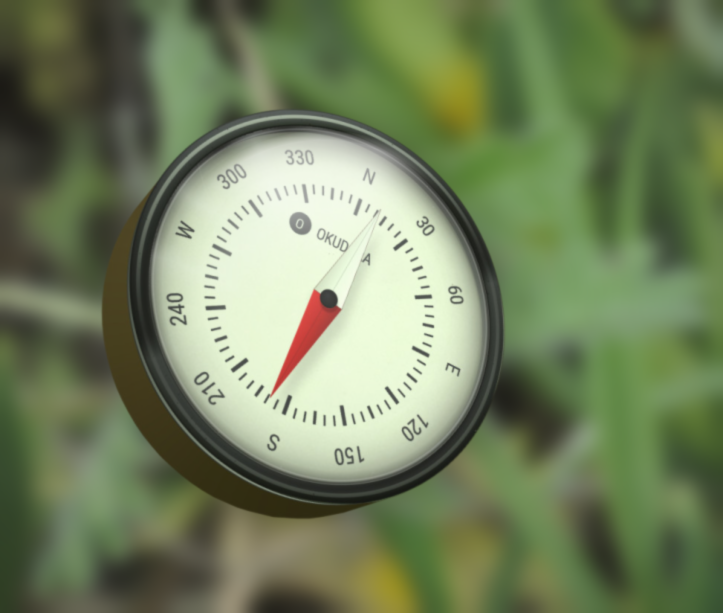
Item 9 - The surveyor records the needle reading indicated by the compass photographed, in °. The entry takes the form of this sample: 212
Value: 190
